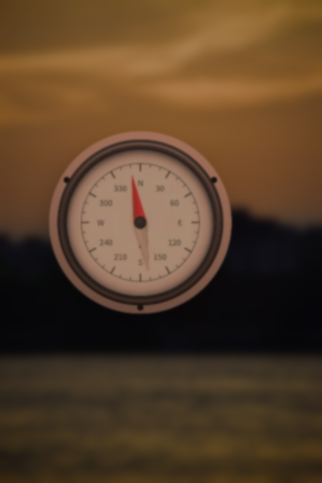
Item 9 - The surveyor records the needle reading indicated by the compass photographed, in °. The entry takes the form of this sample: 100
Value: 350
